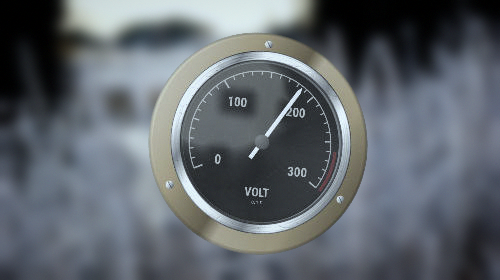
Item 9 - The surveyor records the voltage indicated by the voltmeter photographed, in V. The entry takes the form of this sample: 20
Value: 185
